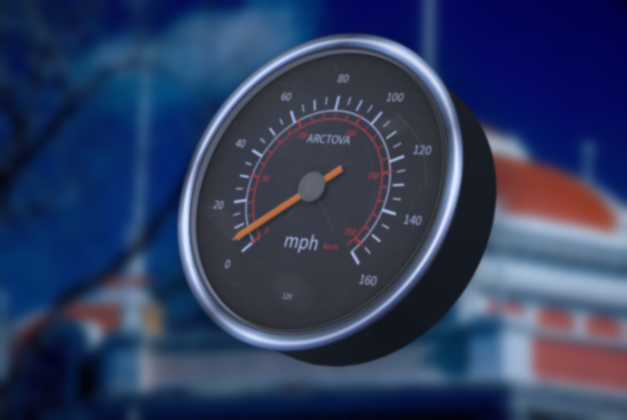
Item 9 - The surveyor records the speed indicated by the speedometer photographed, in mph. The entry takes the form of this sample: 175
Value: 5
